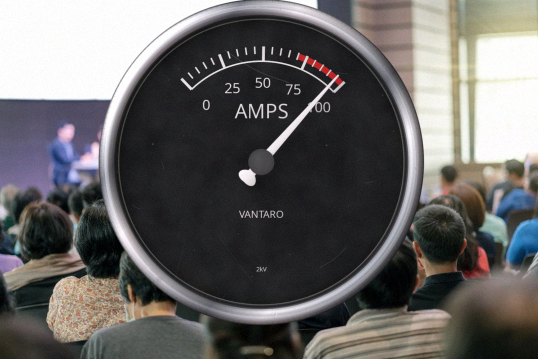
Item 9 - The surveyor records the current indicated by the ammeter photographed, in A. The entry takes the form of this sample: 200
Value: 95
